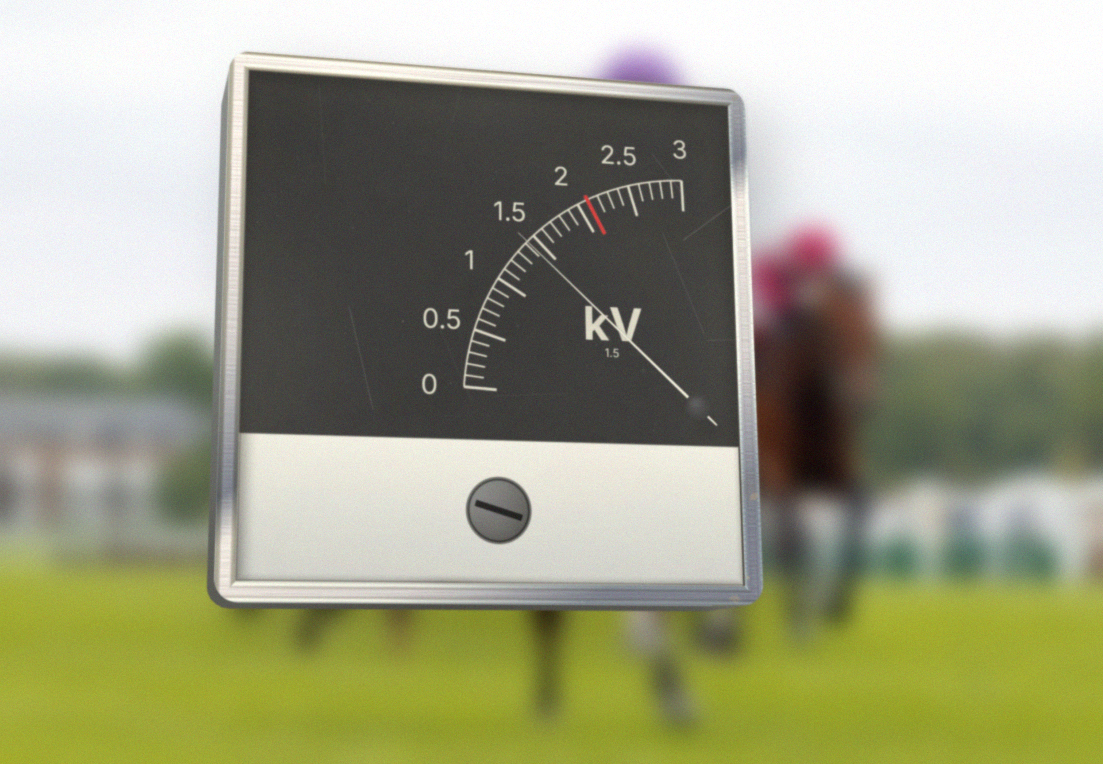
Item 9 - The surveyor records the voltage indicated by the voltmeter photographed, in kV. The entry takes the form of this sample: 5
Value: 1.4
